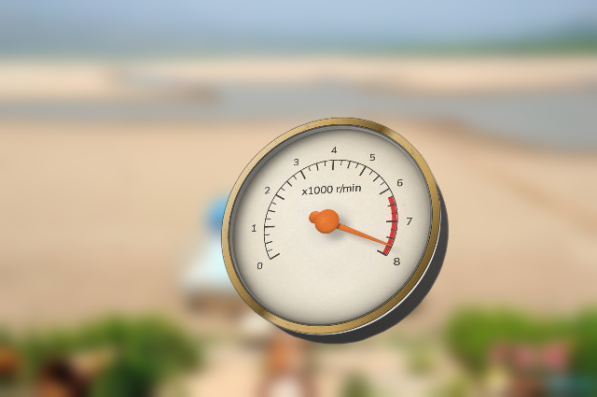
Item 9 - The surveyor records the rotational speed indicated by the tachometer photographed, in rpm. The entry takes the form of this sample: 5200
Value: 7750
